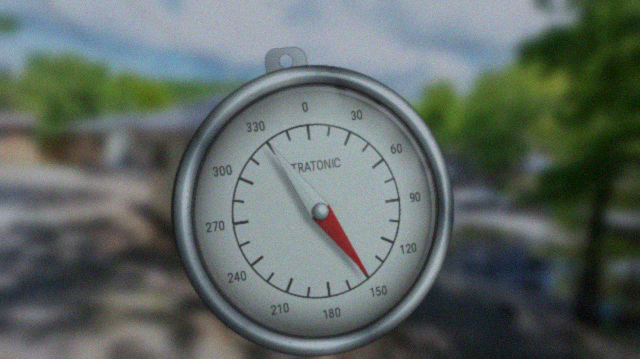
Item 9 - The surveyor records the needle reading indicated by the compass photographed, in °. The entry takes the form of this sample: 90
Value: 150
